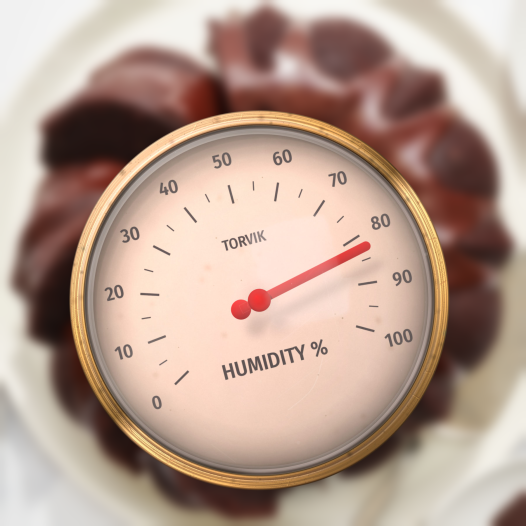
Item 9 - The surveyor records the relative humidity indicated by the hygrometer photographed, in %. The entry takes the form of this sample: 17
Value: 82.5
